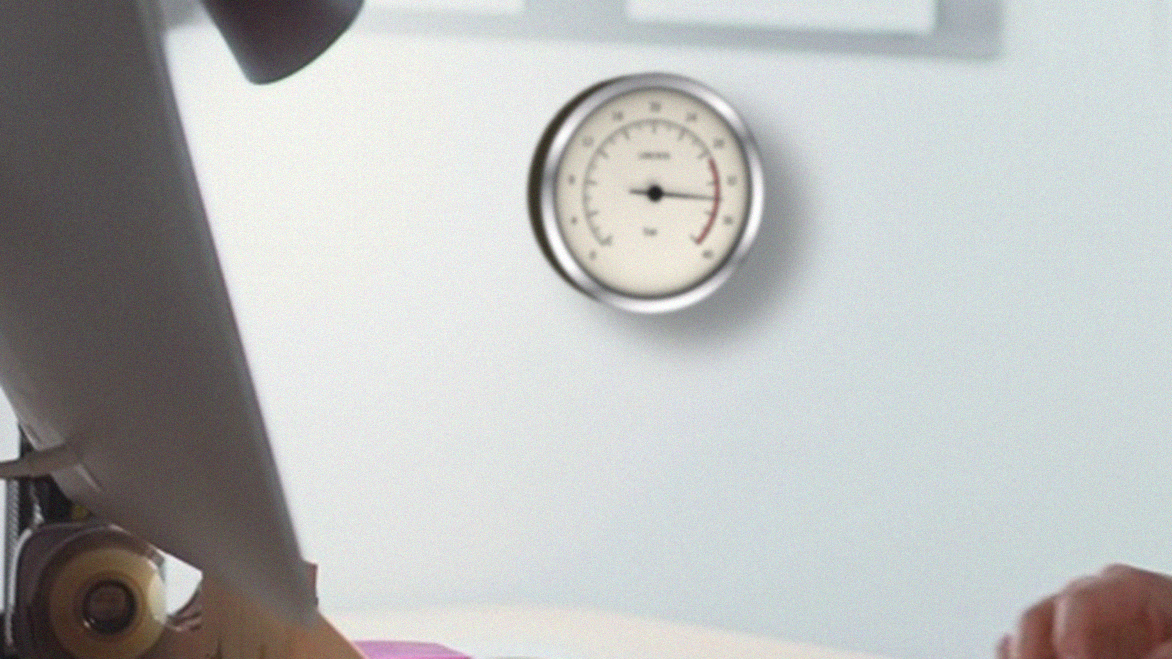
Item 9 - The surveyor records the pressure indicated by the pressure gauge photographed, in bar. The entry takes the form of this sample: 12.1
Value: 34
